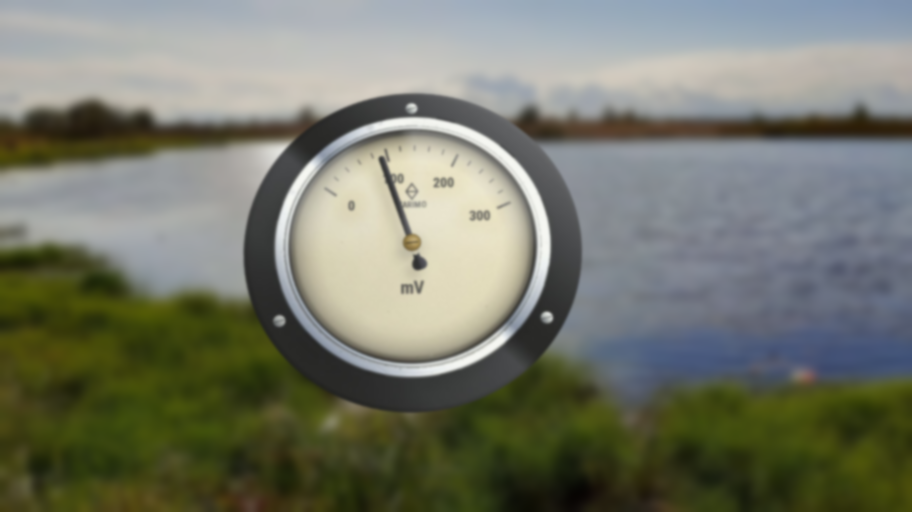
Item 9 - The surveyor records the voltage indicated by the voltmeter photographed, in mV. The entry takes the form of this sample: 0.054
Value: 90
